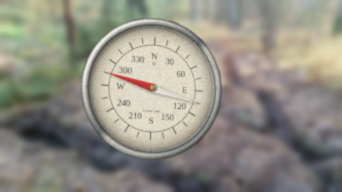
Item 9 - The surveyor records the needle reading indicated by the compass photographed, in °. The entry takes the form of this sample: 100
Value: 285
